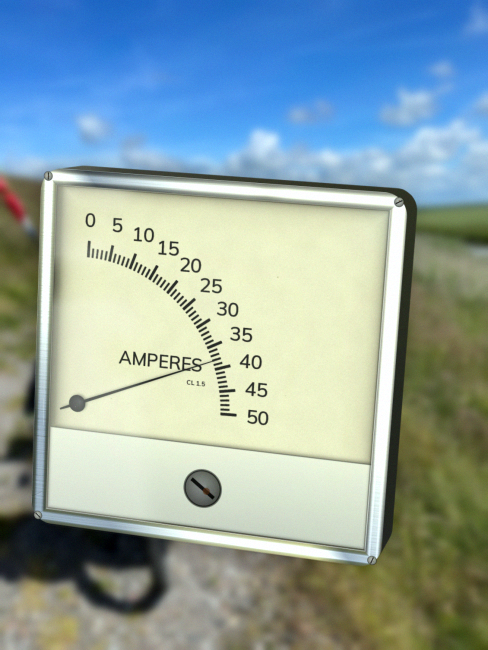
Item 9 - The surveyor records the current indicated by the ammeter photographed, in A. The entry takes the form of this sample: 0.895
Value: 38
